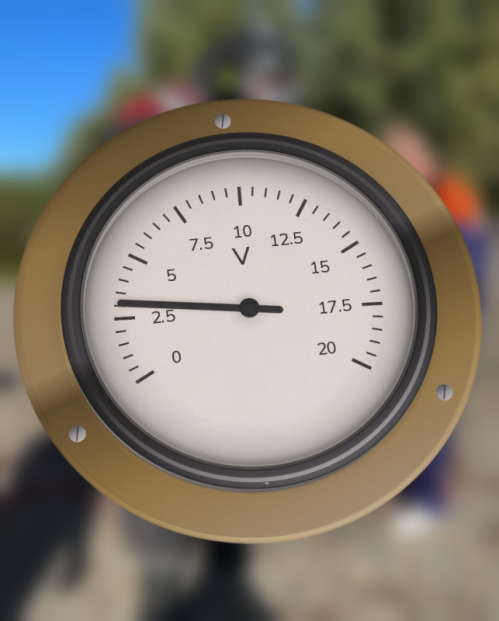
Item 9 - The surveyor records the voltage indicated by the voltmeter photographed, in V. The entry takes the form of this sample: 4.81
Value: 3
